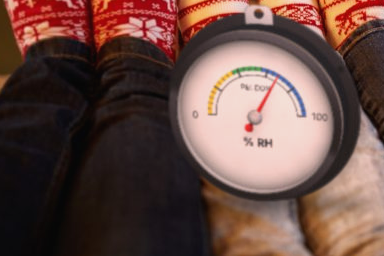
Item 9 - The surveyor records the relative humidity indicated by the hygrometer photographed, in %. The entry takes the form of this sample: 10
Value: 68
